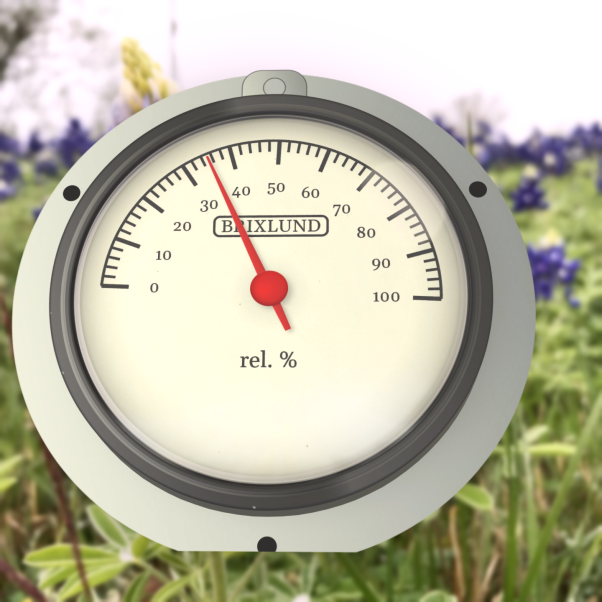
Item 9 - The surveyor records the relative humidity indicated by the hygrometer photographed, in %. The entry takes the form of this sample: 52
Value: 35
